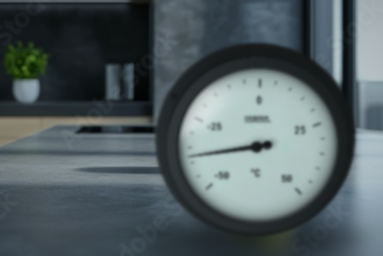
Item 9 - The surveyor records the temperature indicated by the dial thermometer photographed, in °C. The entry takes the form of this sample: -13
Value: -37.5
